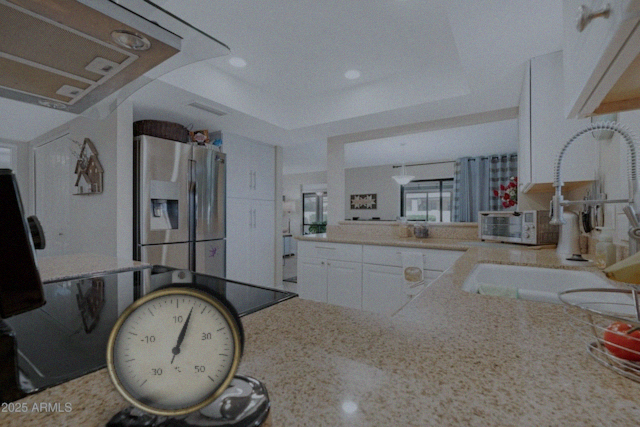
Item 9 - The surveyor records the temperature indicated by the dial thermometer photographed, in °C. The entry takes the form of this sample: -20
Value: 16
